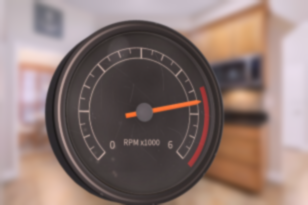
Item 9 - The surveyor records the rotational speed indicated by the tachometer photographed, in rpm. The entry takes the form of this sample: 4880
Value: 4750
